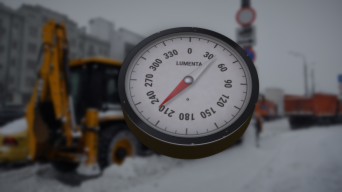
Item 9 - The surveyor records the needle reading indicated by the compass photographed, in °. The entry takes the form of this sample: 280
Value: 220
